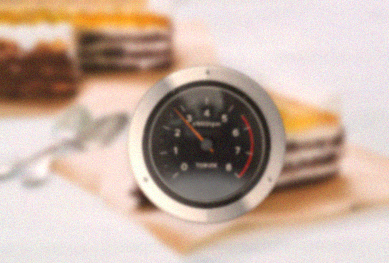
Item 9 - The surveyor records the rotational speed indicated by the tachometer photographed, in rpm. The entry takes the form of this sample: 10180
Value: 2750
